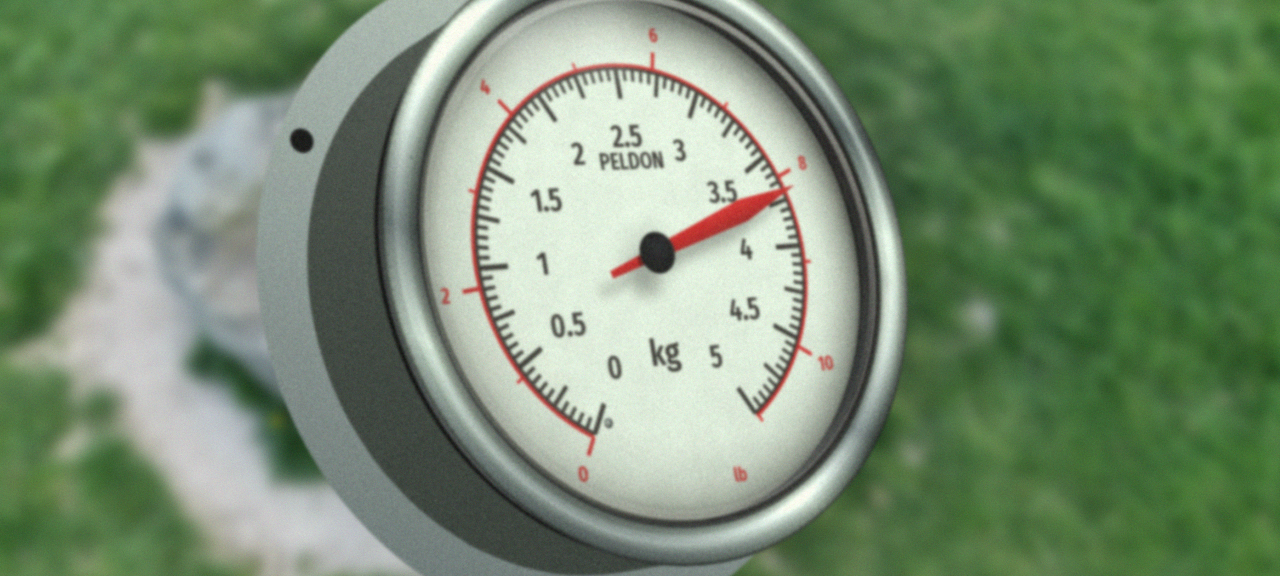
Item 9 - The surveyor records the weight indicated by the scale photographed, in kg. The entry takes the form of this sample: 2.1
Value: 3.7
